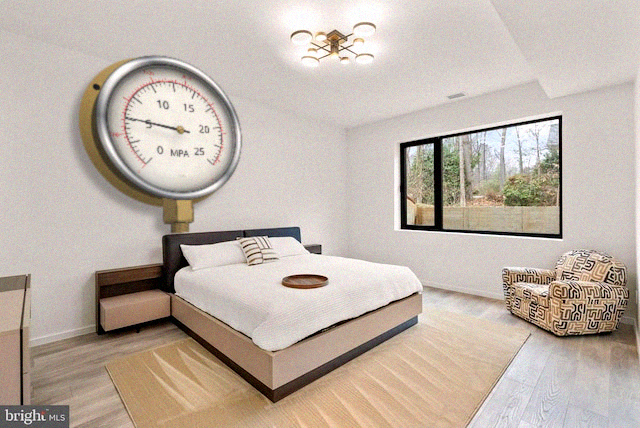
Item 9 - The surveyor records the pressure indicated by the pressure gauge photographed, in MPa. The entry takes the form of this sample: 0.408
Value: 5
